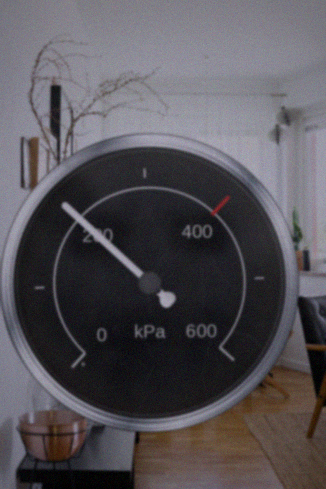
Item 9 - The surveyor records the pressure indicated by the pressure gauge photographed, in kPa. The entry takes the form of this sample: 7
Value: 200
